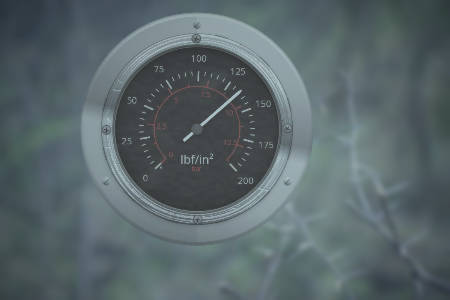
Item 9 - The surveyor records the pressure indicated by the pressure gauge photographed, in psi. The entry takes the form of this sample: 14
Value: 135
